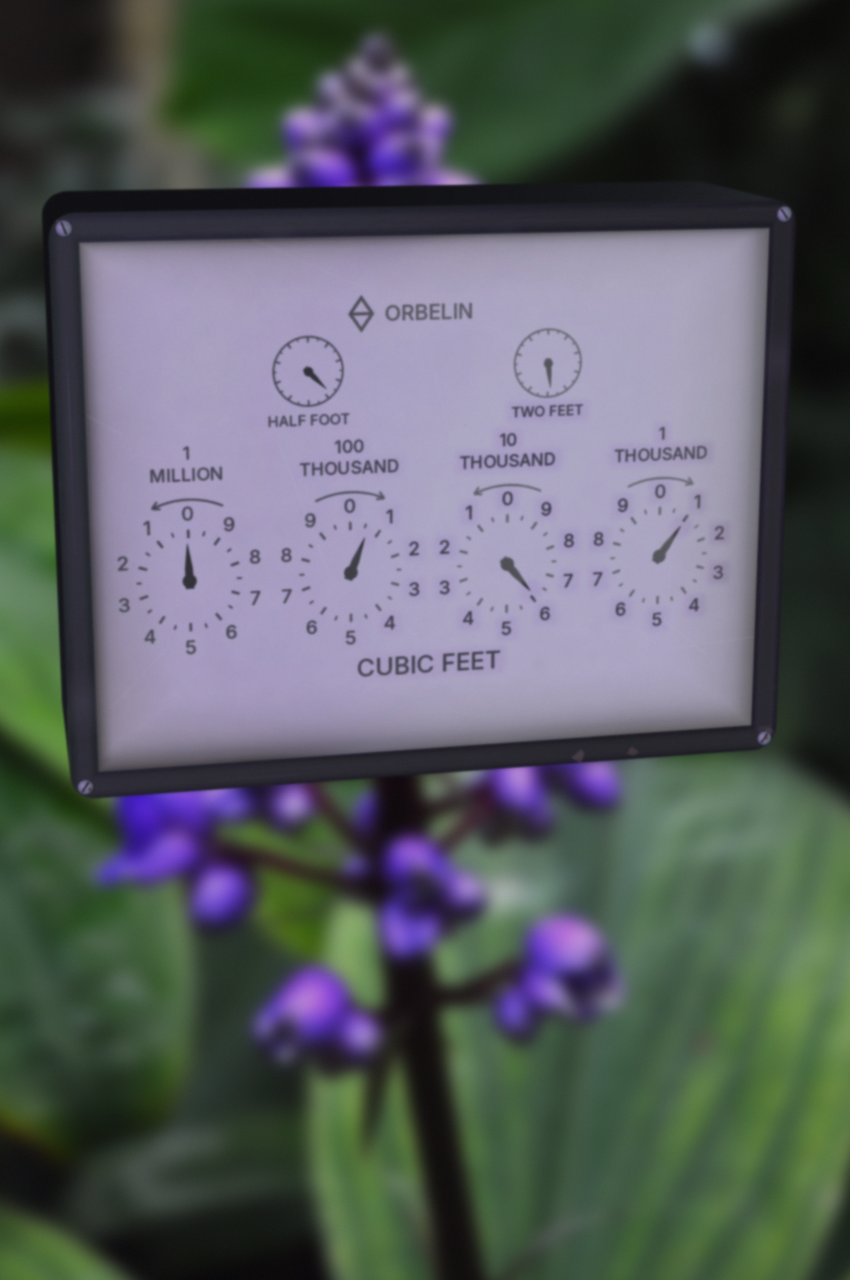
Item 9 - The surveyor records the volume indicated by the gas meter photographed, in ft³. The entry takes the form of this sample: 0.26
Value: 6100
